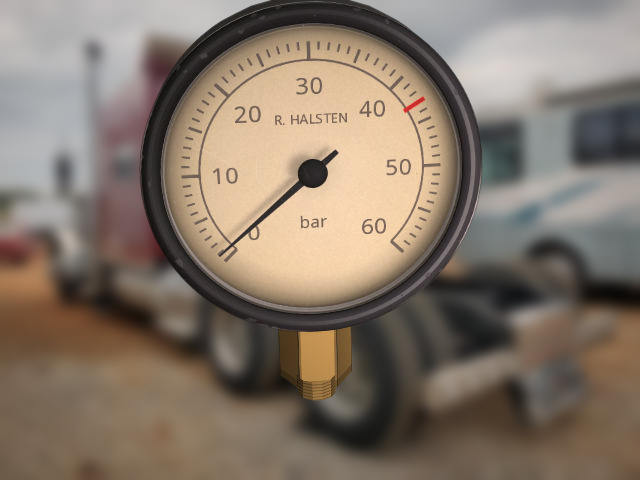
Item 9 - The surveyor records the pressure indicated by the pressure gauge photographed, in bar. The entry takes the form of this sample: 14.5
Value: 1
